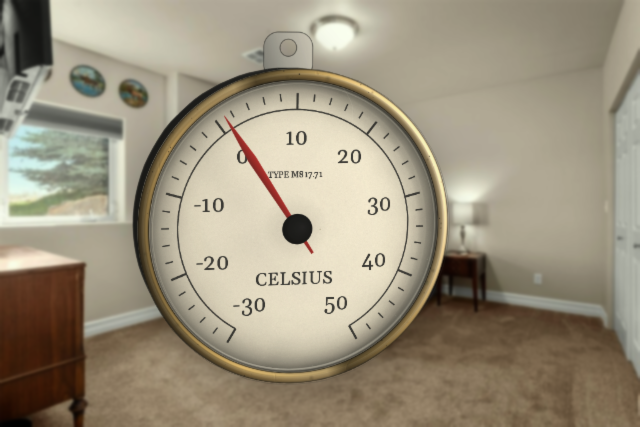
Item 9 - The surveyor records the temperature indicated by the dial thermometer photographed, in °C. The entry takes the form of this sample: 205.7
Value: 1
